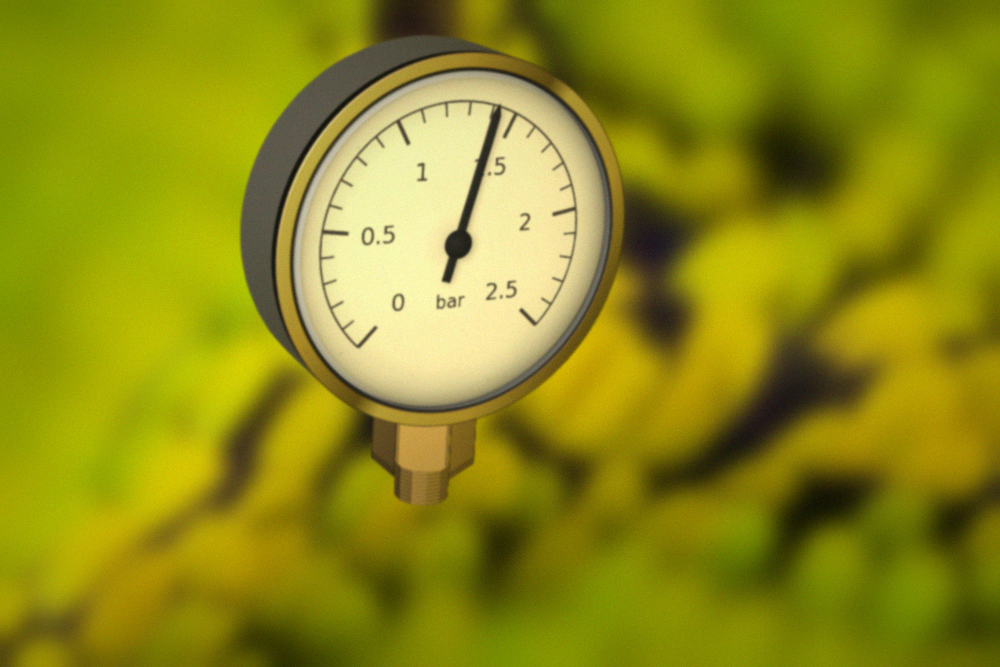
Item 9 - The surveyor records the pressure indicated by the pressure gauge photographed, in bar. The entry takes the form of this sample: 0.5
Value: 1.4
